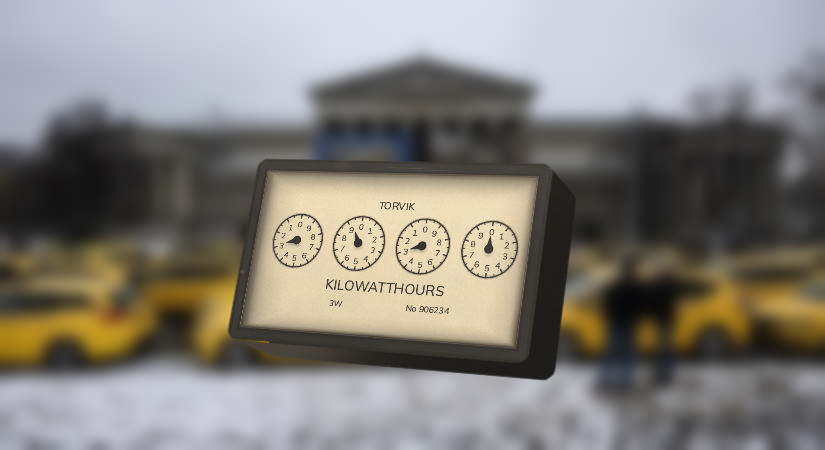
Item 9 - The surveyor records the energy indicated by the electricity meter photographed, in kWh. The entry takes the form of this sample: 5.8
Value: 2930
